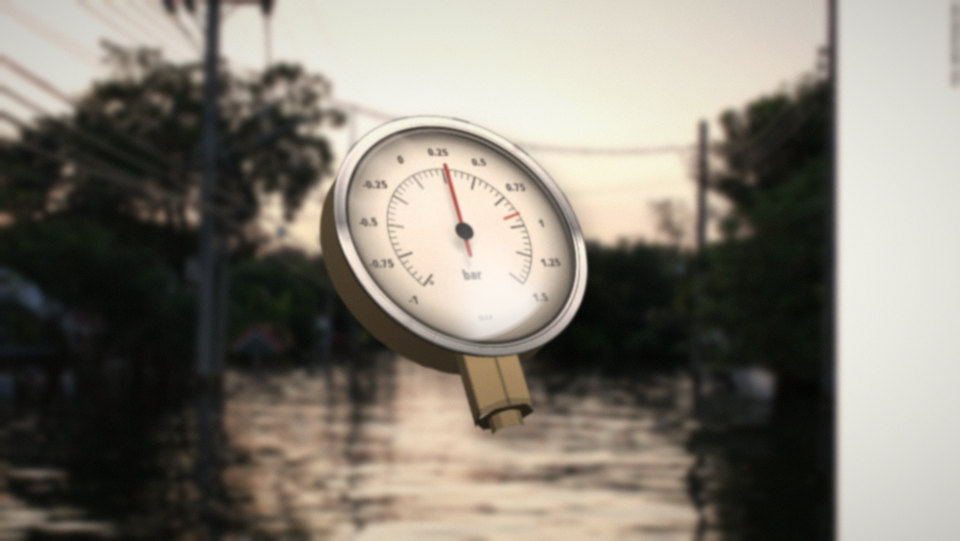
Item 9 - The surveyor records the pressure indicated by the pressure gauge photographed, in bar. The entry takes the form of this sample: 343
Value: 0.25
